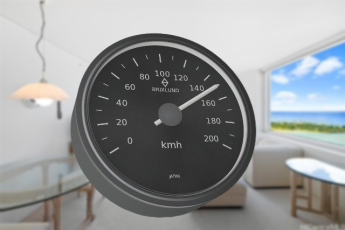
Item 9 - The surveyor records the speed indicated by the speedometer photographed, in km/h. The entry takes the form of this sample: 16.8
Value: 150
